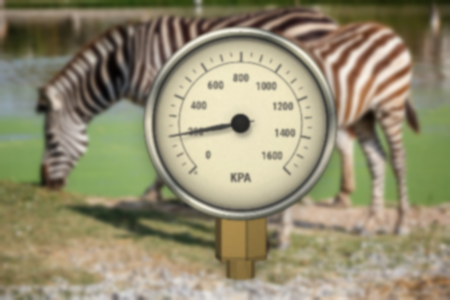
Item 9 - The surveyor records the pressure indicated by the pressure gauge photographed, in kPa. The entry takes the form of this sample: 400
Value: 200
